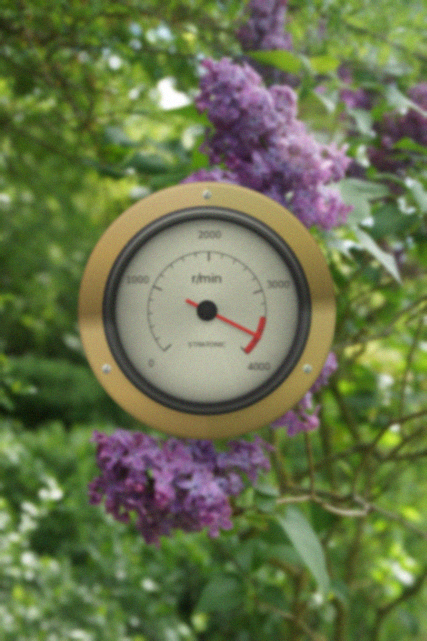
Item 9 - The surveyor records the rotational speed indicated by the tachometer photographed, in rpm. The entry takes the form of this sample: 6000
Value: 3700
